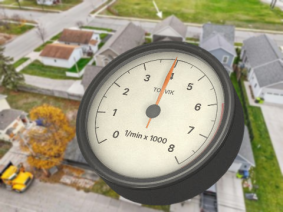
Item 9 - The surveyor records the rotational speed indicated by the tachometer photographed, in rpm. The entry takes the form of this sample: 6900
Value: 4000
